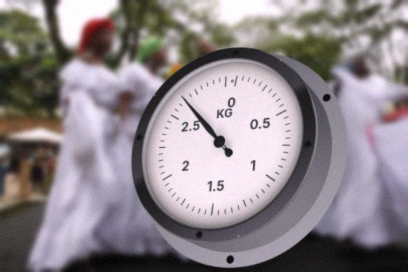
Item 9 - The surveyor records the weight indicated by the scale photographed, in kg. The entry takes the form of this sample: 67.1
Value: 2.65
